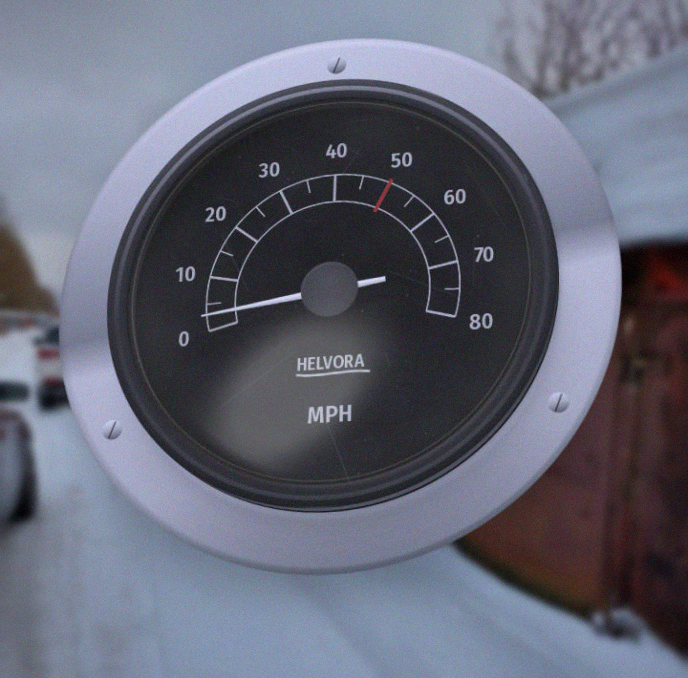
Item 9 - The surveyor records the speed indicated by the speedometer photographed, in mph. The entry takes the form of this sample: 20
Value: 2.5
